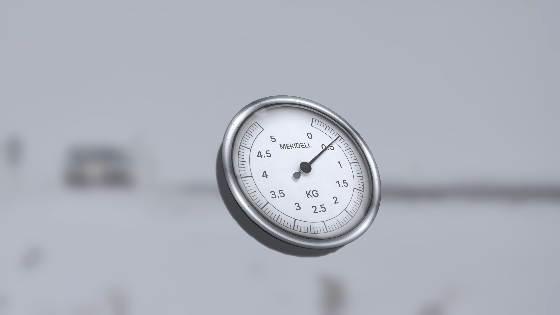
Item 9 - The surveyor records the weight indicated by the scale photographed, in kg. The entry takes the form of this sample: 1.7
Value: 0.5
